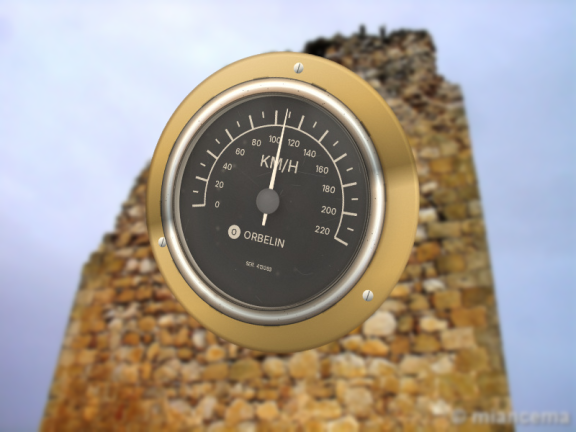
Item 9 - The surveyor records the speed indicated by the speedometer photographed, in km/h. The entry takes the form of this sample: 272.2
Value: 110
